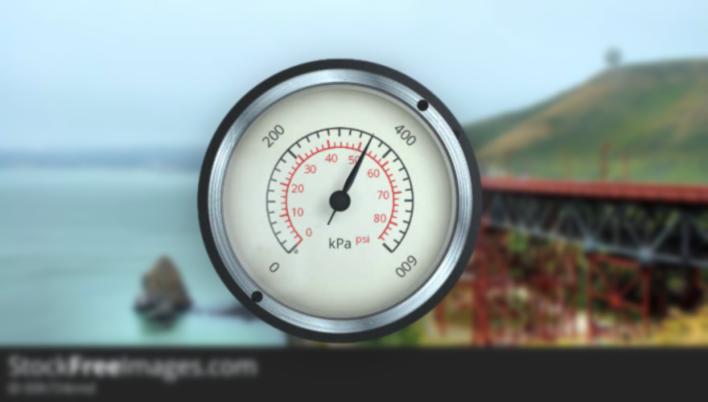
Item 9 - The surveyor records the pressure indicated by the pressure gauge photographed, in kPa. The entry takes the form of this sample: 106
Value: 360
